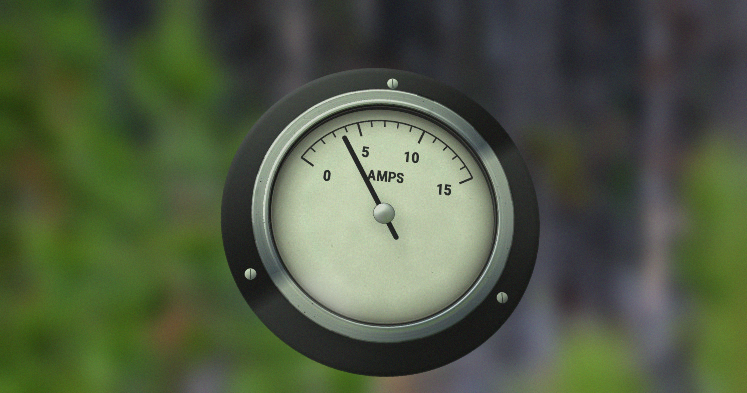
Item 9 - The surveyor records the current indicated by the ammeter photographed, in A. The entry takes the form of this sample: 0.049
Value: 3.5
